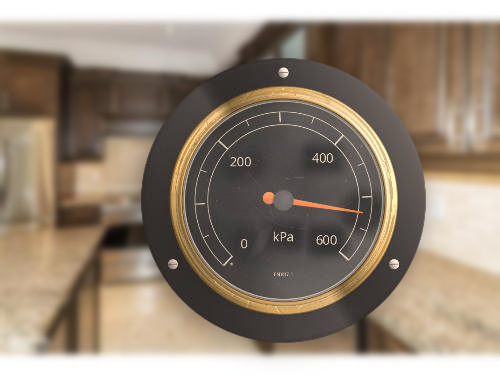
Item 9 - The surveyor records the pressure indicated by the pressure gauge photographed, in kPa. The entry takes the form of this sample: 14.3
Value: 525
